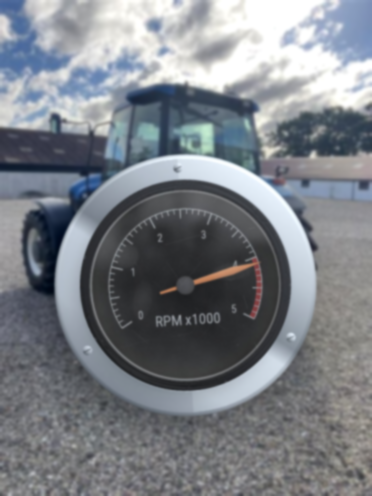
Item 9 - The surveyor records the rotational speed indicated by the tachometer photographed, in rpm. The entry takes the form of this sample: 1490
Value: 4100
